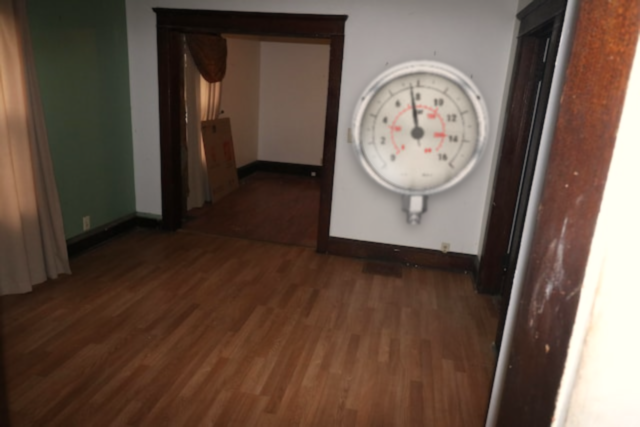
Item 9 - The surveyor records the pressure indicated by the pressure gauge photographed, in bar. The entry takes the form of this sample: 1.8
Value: 7.5
